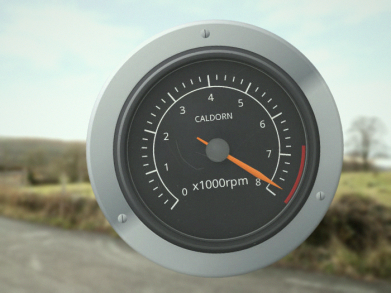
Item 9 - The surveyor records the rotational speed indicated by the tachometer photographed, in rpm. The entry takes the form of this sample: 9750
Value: 7800
